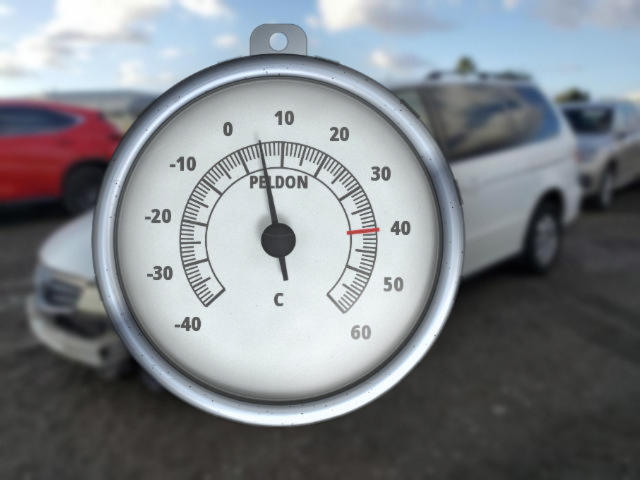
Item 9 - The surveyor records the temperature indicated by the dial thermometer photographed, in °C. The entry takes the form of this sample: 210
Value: 5
